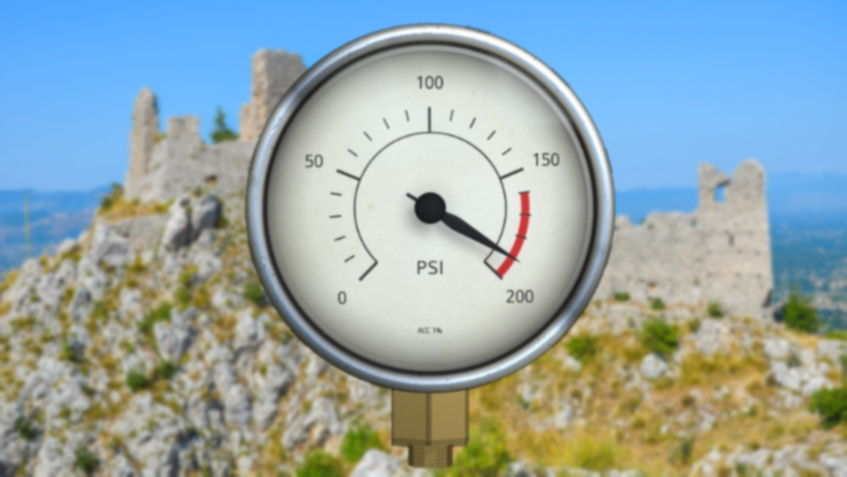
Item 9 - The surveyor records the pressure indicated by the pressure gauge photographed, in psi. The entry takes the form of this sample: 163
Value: 190
